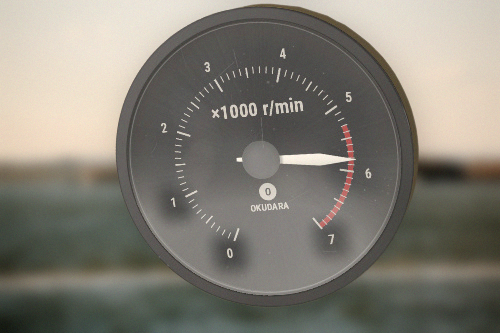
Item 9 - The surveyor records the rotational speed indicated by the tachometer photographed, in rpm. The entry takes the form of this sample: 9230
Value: 5800
